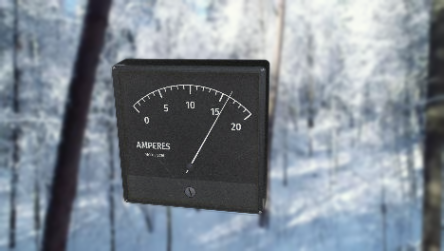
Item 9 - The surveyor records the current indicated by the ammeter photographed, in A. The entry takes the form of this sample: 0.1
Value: 16
